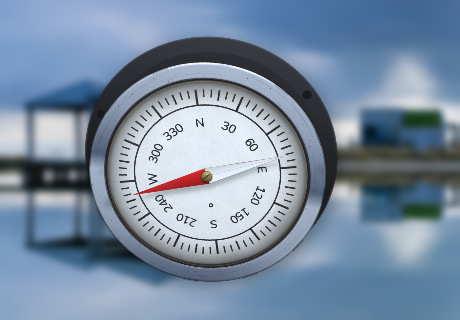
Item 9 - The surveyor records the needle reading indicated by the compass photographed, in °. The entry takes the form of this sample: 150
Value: 260
